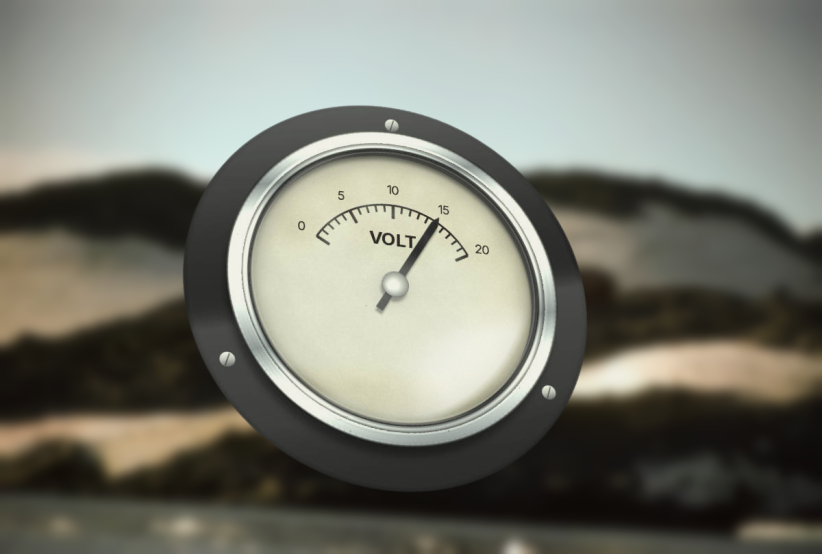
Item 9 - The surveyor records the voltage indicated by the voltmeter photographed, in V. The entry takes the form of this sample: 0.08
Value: 15
